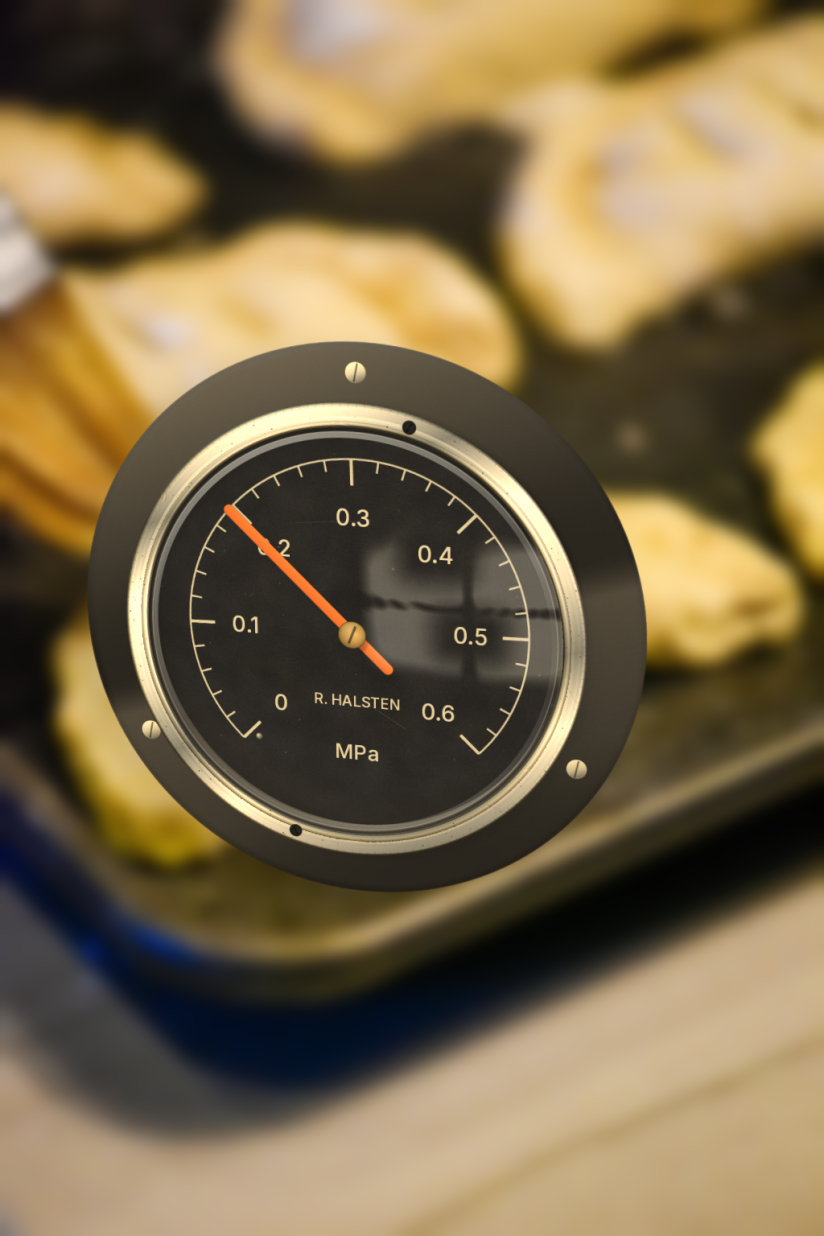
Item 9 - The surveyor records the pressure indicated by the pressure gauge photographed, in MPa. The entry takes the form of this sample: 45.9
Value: 0.2
